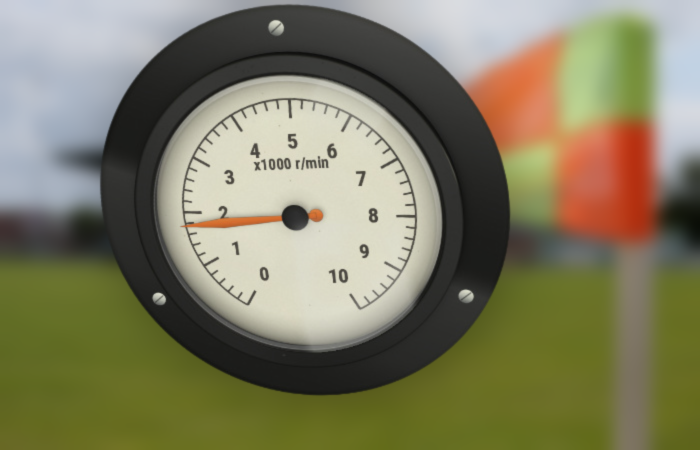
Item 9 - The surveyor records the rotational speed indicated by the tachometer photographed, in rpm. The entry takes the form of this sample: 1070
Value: 1800
